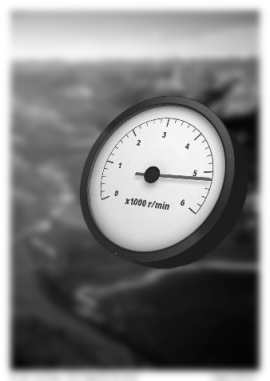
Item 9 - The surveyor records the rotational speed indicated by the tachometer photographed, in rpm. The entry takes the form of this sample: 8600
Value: 5200
